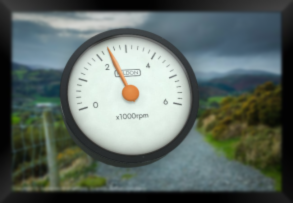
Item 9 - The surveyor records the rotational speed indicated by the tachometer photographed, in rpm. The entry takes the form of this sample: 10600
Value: 2400
